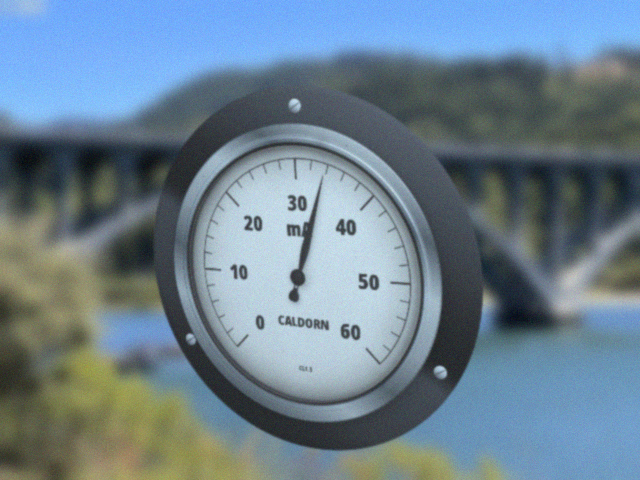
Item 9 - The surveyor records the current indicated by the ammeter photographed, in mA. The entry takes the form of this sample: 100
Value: 34
